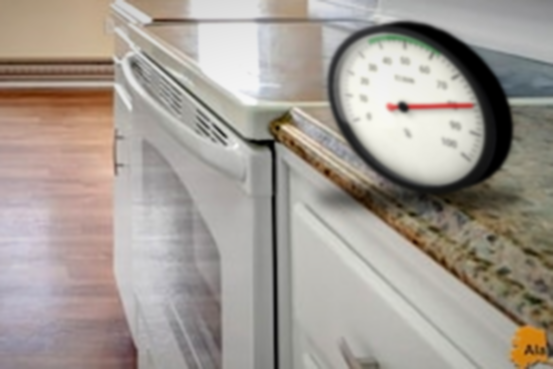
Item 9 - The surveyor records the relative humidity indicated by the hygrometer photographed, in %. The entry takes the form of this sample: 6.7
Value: 80
